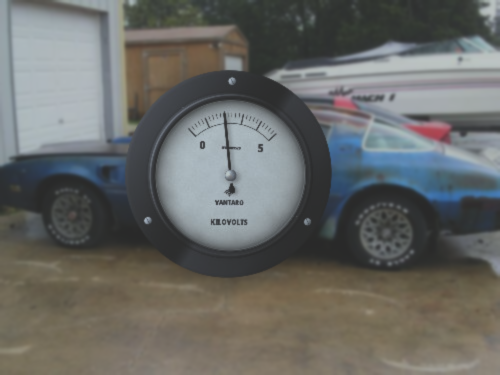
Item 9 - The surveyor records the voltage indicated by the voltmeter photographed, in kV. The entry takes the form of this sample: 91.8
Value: 2
